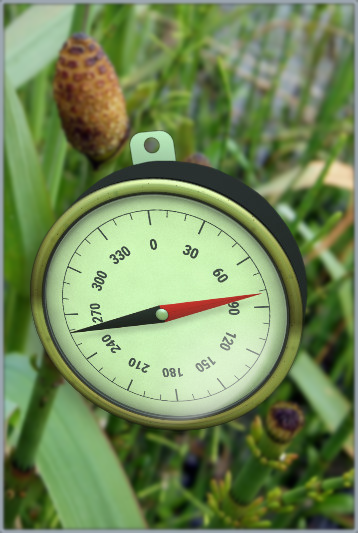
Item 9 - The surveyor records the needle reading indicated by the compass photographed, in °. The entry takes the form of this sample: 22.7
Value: 80
